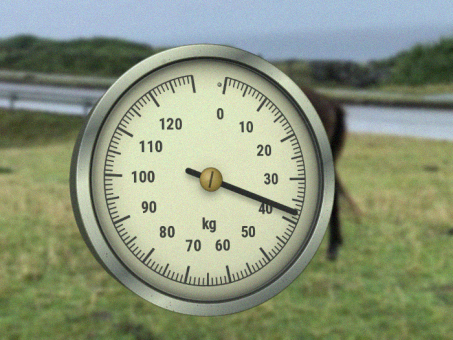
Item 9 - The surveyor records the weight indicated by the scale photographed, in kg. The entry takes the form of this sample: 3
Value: 38
